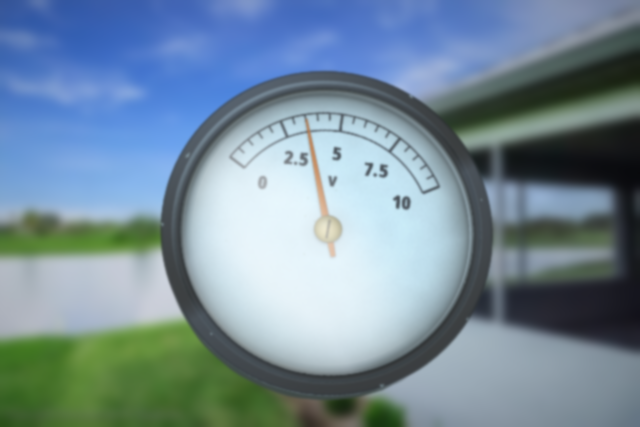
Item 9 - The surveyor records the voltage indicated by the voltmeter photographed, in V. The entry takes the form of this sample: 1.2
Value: 3.5
